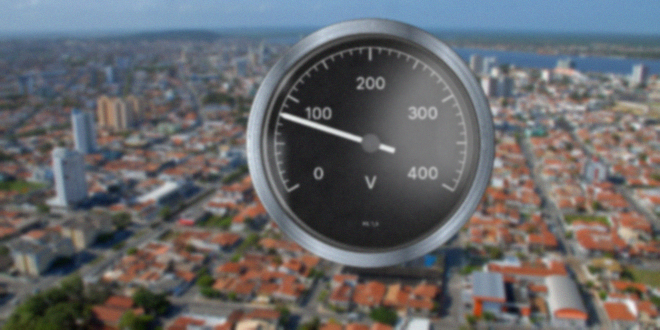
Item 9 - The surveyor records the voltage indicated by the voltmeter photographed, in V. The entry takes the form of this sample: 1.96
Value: 80
